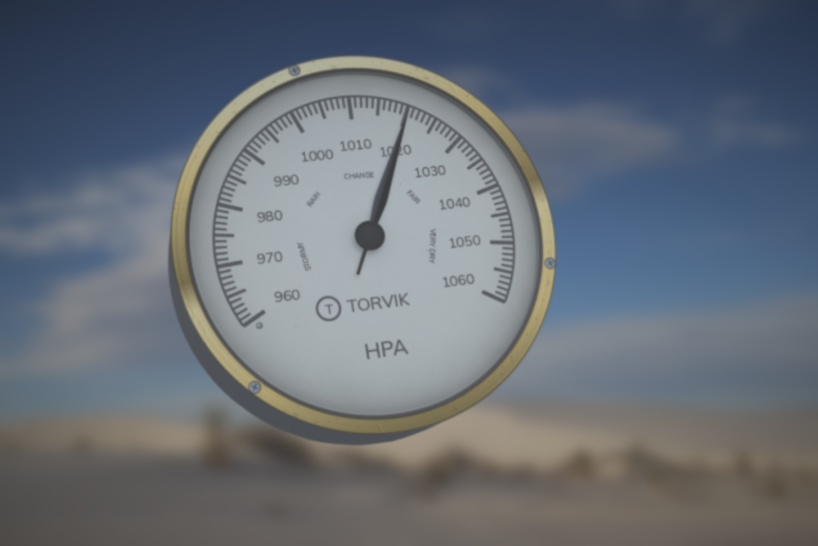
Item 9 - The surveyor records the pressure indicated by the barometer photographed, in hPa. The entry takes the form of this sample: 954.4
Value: 1020
